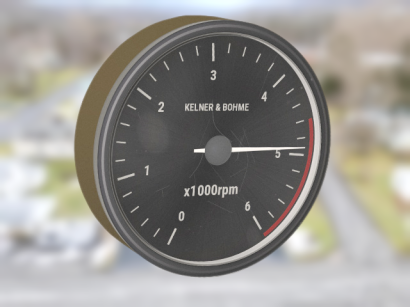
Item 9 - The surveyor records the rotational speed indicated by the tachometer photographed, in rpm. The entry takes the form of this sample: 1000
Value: 4900
